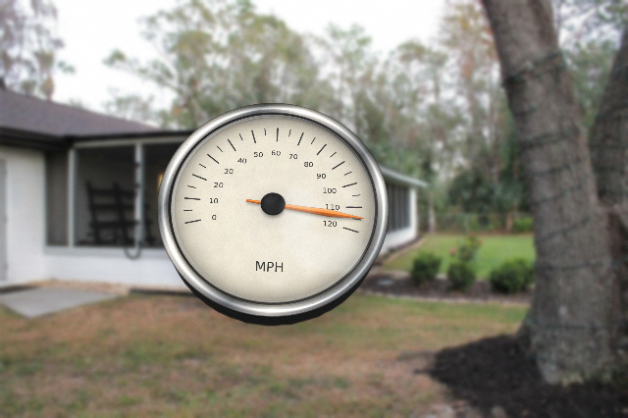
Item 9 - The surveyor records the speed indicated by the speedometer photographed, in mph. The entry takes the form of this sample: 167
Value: 115
